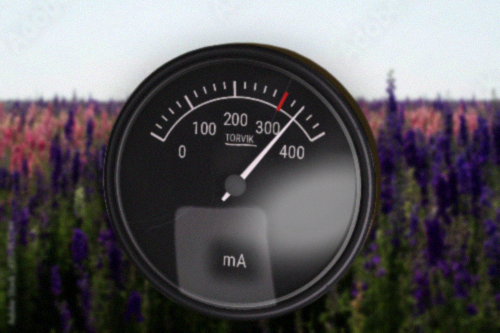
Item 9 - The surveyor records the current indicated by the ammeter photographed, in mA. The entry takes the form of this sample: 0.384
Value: 340
